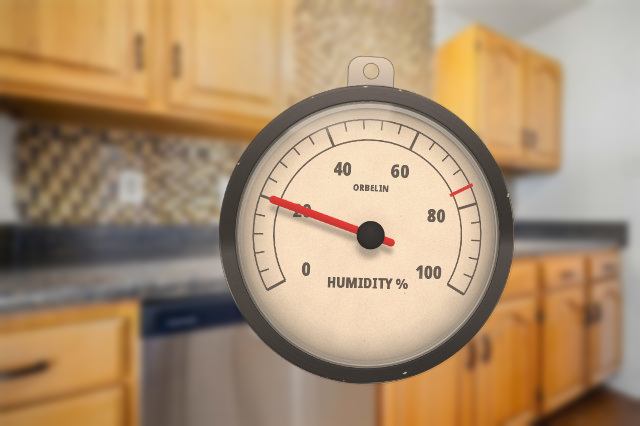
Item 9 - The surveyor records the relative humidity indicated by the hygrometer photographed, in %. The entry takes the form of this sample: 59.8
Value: 20
